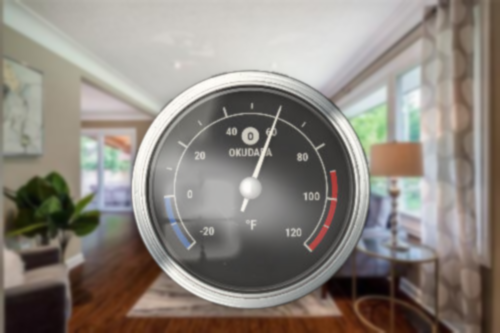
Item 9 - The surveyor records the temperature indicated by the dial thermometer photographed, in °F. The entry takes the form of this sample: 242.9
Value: 60
